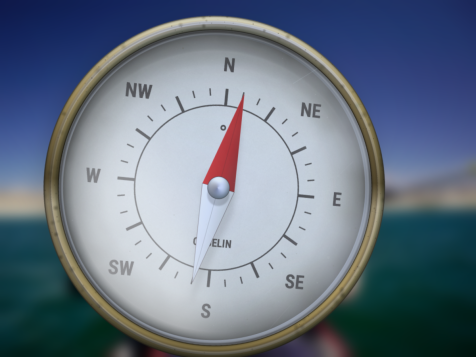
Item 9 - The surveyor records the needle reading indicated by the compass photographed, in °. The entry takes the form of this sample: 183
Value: 10
